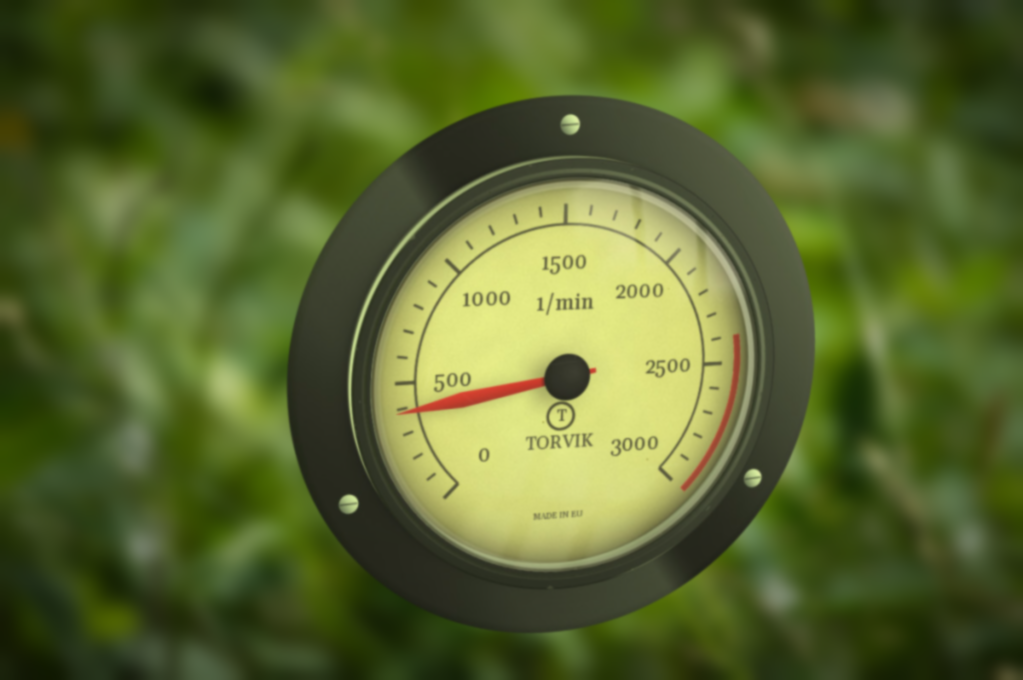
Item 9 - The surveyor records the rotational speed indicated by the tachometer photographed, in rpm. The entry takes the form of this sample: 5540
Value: 400
